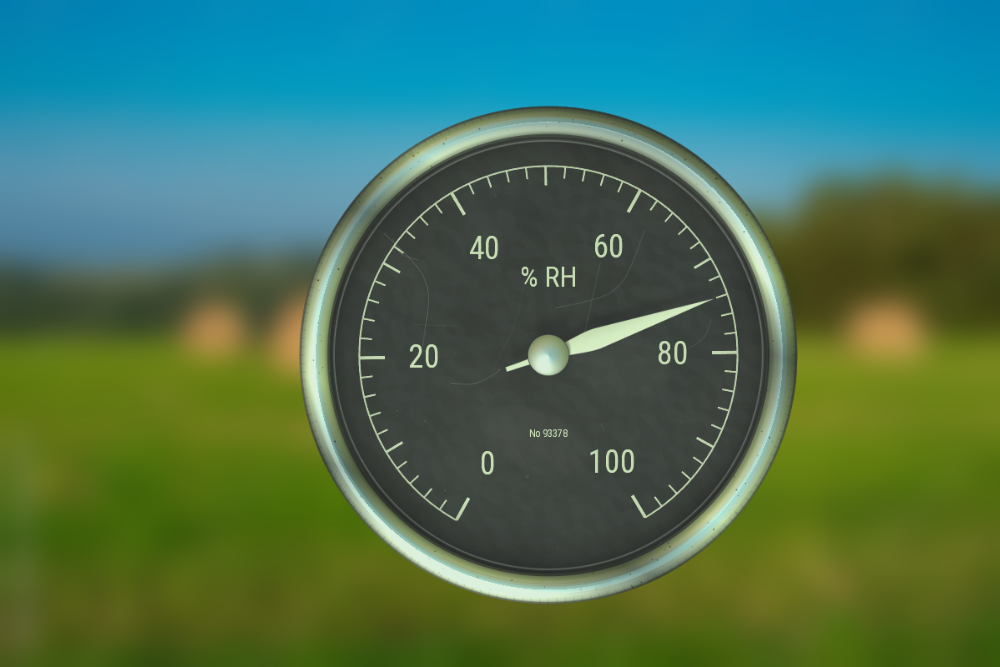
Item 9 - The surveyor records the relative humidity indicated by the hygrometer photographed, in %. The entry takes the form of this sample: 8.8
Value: 74
